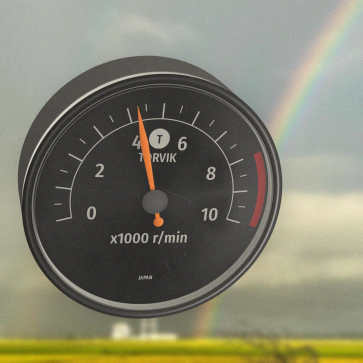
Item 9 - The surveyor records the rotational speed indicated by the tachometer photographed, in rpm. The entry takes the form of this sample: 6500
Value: 4250
